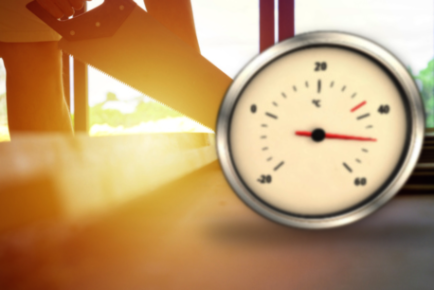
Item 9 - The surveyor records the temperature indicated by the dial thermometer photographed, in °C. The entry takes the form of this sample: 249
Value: 48
